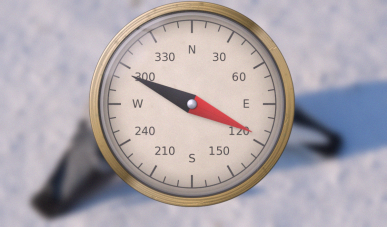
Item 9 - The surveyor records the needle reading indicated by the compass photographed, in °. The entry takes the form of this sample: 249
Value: 115
